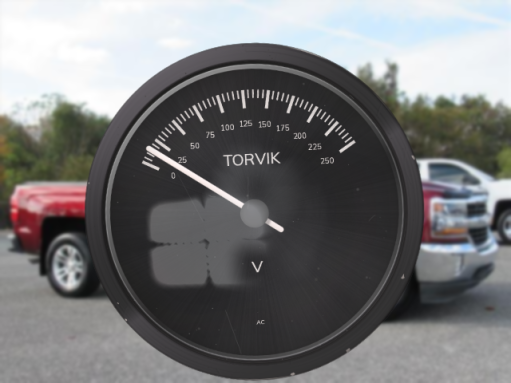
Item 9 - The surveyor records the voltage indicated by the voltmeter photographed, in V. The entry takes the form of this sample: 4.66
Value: 15
